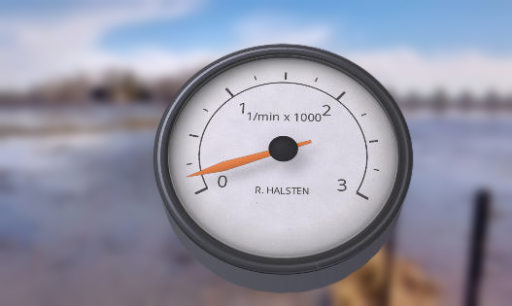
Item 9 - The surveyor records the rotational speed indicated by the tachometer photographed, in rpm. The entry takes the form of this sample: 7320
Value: 125
